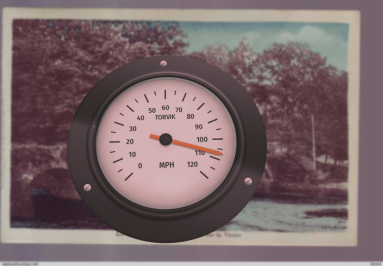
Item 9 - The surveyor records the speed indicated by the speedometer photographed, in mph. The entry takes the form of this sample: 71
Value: 107.5
